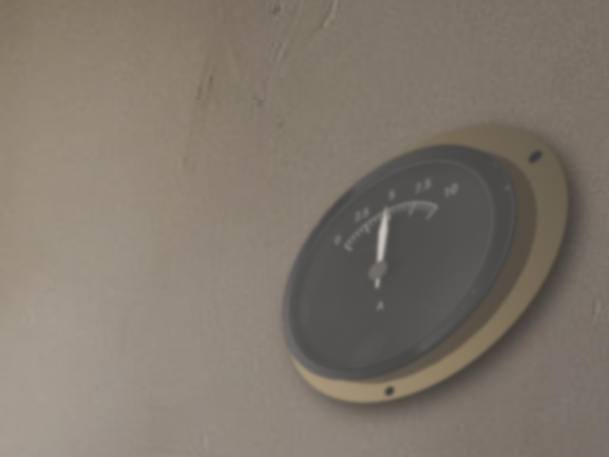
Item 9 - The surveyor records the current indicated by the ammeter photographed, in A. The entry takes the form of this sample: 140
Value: 5
